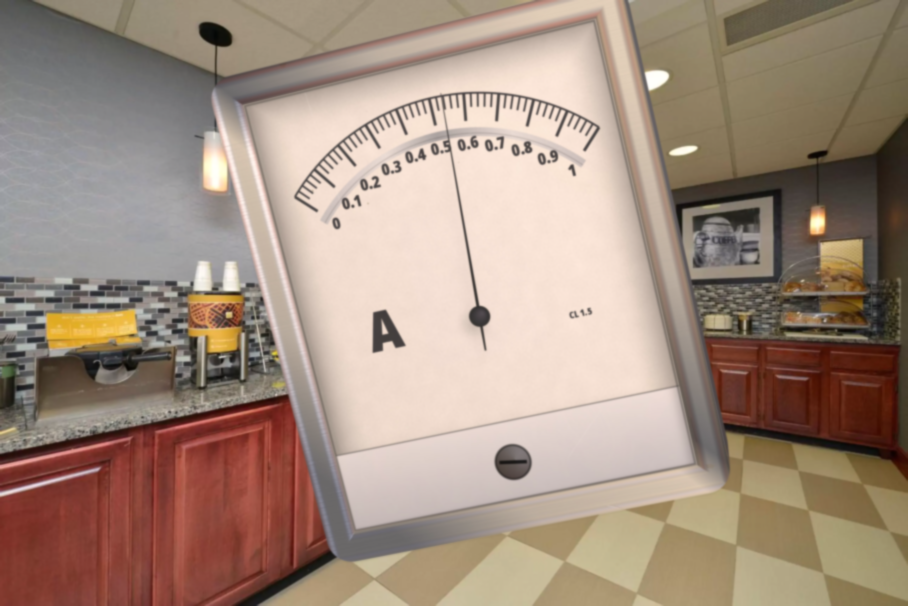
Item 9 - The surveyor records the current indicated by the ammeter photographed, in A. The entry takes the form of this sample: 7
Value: 0.54
